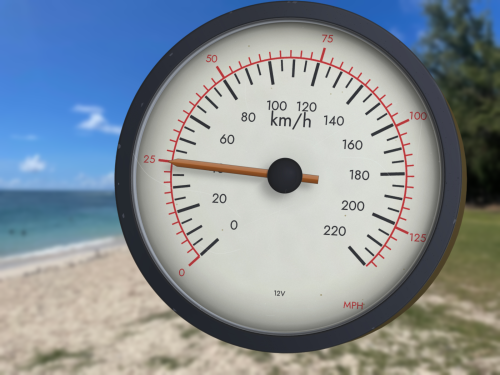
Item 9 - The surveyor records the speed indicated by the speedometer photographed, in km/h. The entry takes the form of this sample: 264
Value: 40
